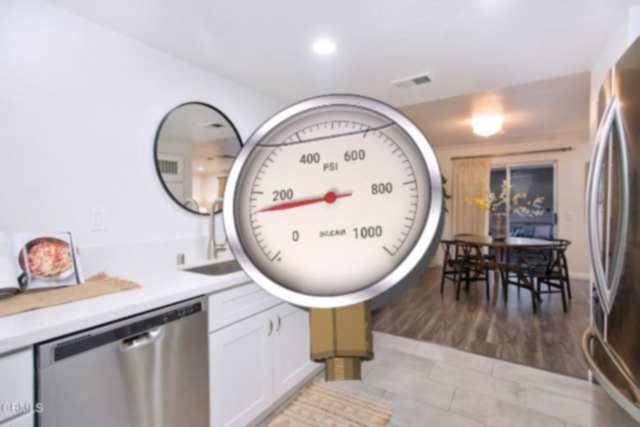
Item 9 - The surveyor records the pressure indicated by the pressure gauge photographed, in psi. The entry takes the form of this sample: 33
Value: 140
